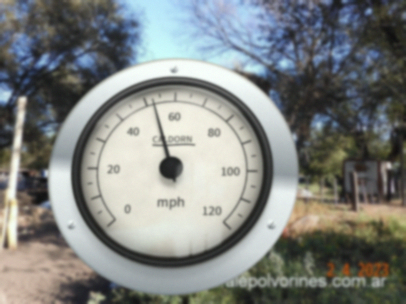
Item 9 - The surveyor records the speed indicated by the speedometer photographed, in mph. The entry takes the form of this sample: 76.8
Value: 52.5
